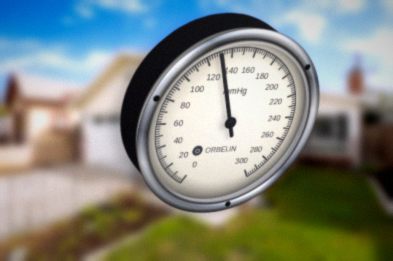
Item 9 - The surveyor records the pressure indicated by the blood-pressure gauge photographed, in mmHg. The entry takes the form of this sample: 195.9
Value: 130
